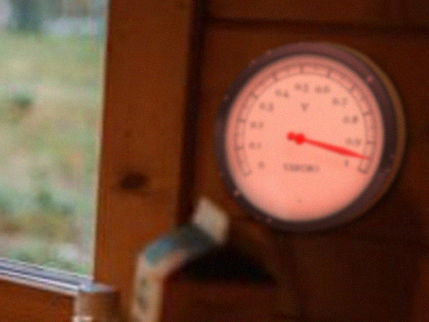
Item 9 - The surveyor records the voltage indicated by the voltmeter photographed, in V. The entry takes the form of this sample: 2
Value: 0.95
